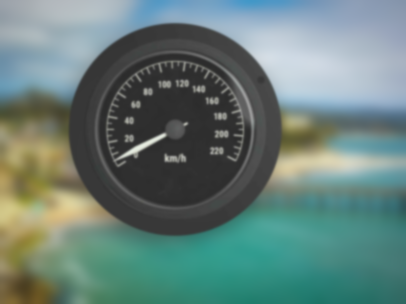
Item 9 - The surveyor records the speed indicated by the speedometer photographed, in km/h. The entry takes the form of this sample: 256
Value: 5
